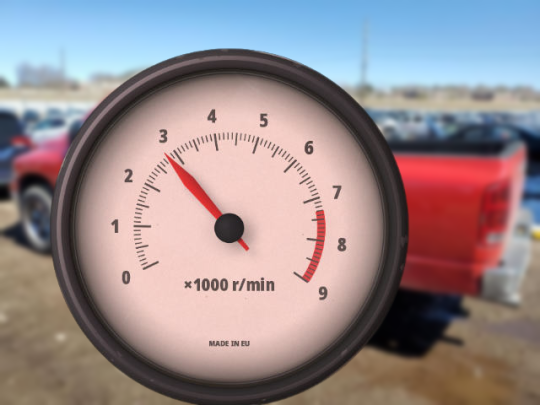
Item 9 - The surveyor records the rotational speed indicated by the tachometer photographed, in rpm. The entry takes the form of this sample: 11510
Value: 2800
